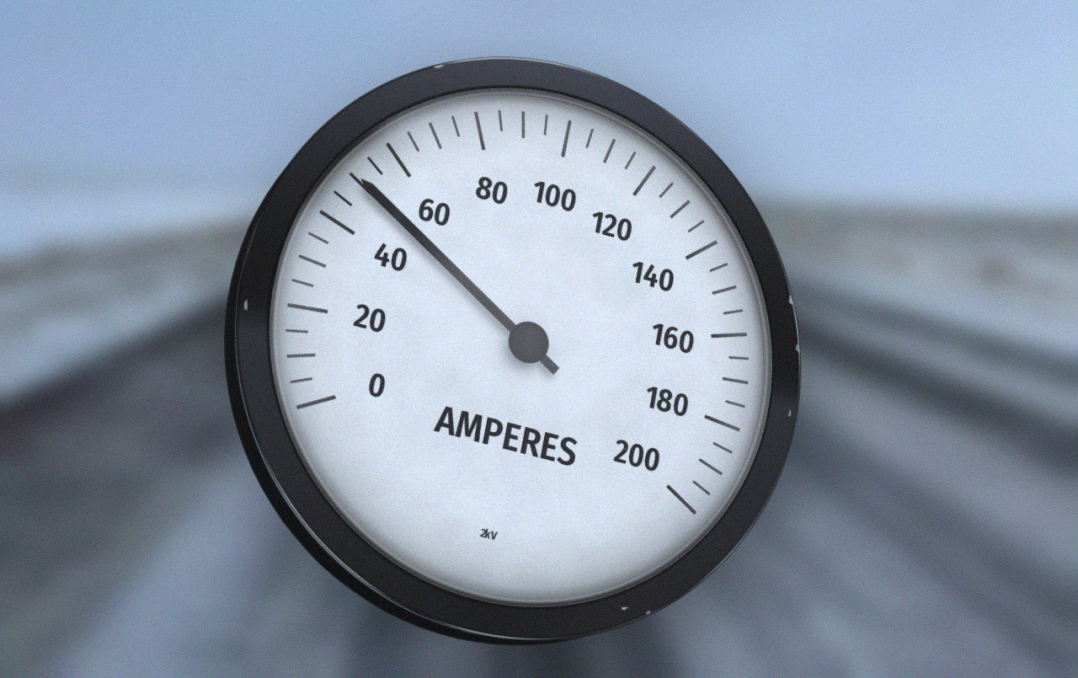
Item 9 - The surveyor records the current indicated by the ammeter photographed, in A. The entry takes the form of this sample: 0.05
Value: 50
